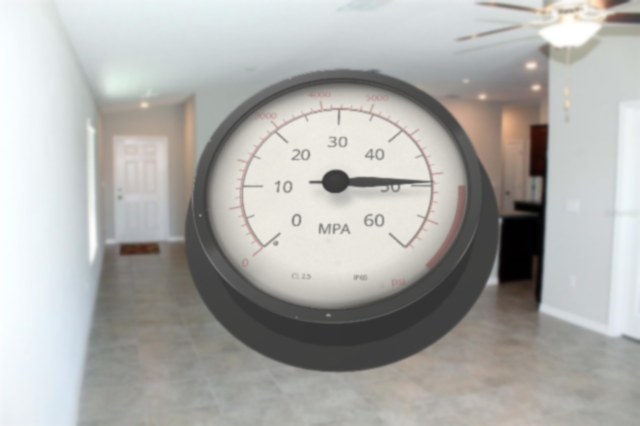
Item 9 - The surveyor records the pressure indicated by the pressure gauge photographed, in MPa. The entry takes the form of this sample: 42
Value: 50
